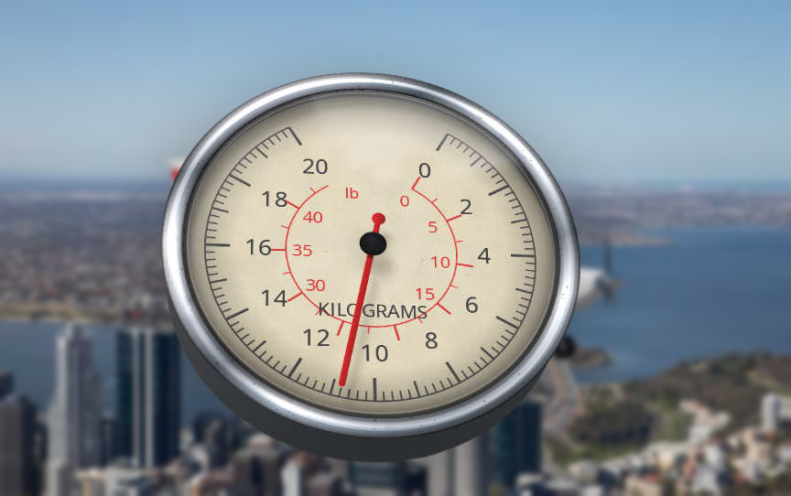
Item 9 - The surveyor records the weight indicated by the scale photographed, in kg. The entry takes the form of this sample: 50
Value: 10.8
